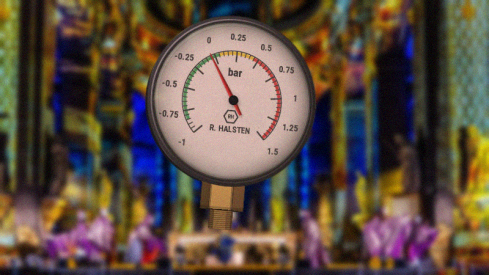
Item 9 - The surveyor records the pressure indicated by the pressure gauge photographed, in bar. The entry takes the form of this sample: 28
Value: -0.05
